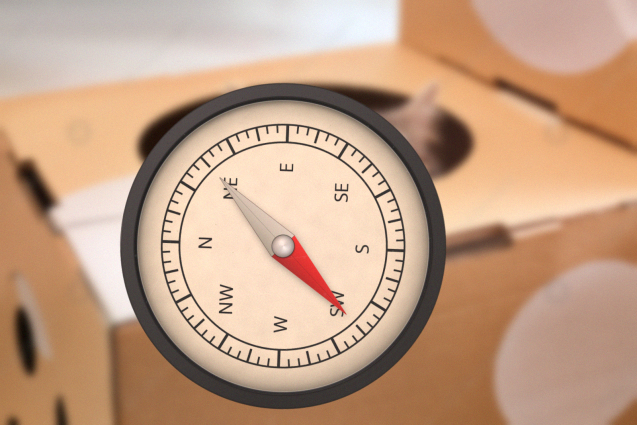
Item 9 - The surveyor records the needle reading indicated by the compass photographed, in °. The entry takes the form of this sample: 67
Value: 225
